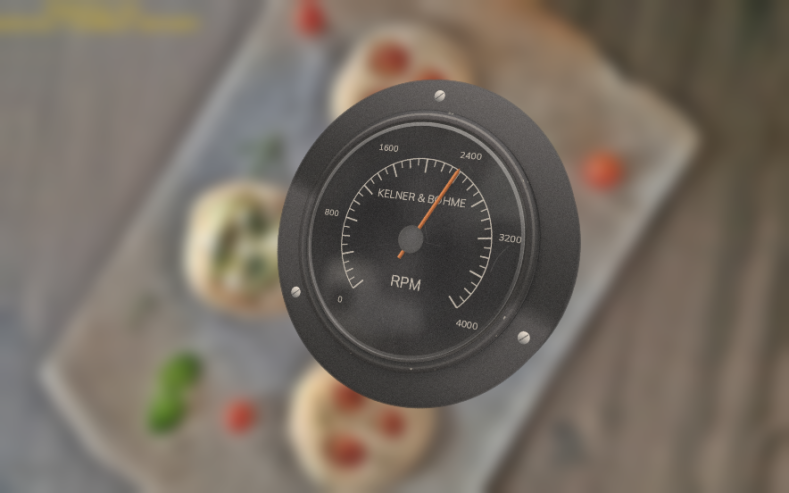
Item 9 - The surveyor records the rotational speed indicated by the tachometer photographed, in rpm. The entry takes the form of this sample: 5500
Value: 2400
